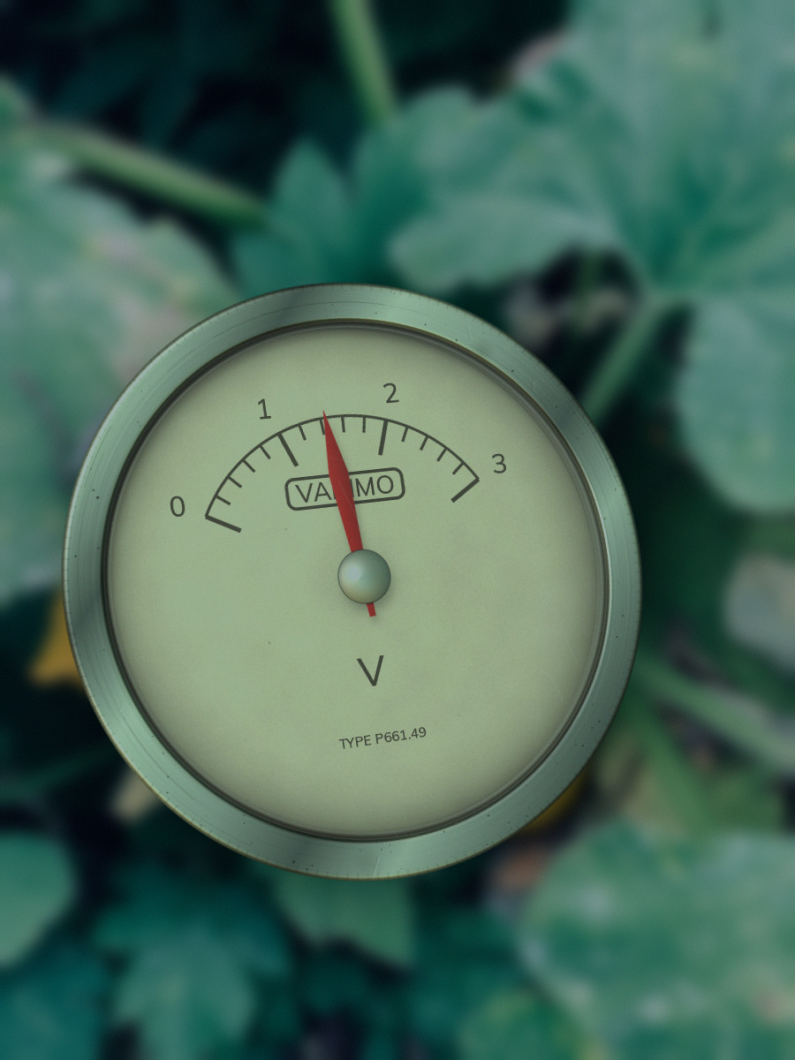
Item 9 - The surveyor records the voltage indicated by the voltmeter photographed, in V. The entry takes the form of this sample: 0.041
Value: 1.4
